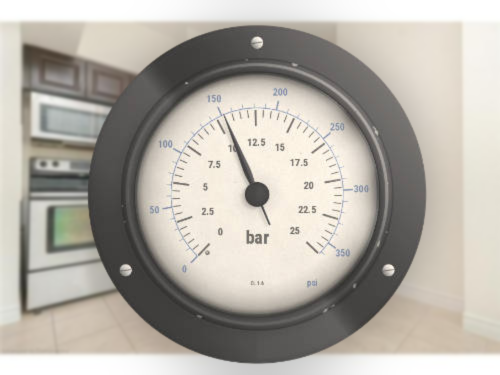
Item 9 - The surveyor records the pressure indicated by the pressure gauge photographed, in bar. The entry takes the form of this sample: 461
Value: 10.5
